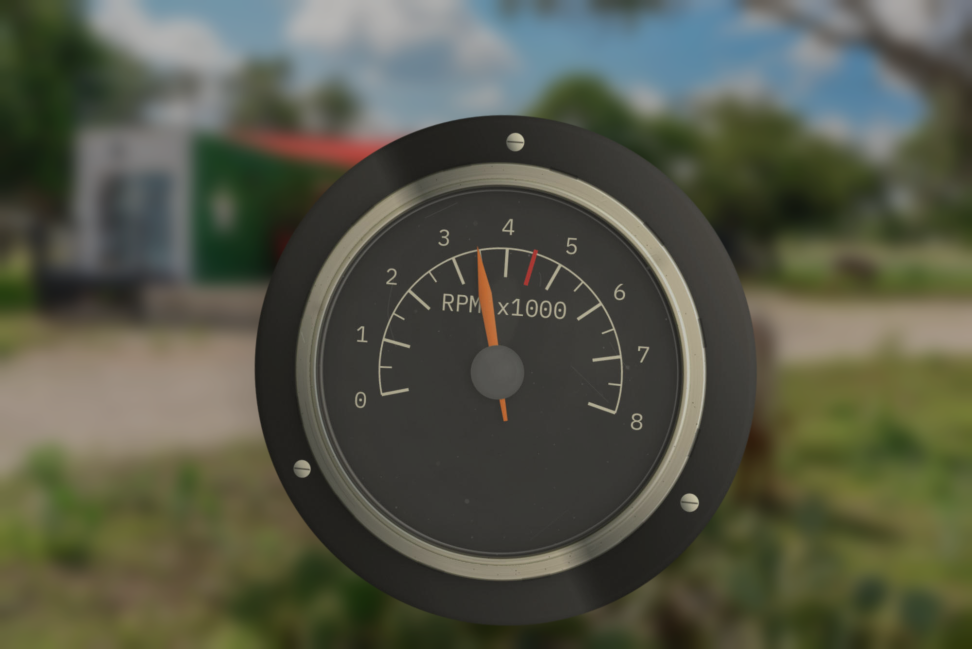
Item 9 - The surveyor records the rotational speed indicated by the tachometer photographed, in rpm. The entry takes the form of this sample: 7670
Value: 3500
